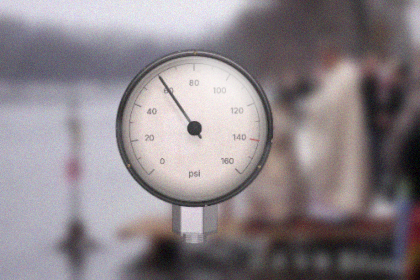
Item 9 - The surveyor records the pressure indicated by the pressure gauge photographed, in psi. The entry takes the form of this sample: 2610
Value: 60
